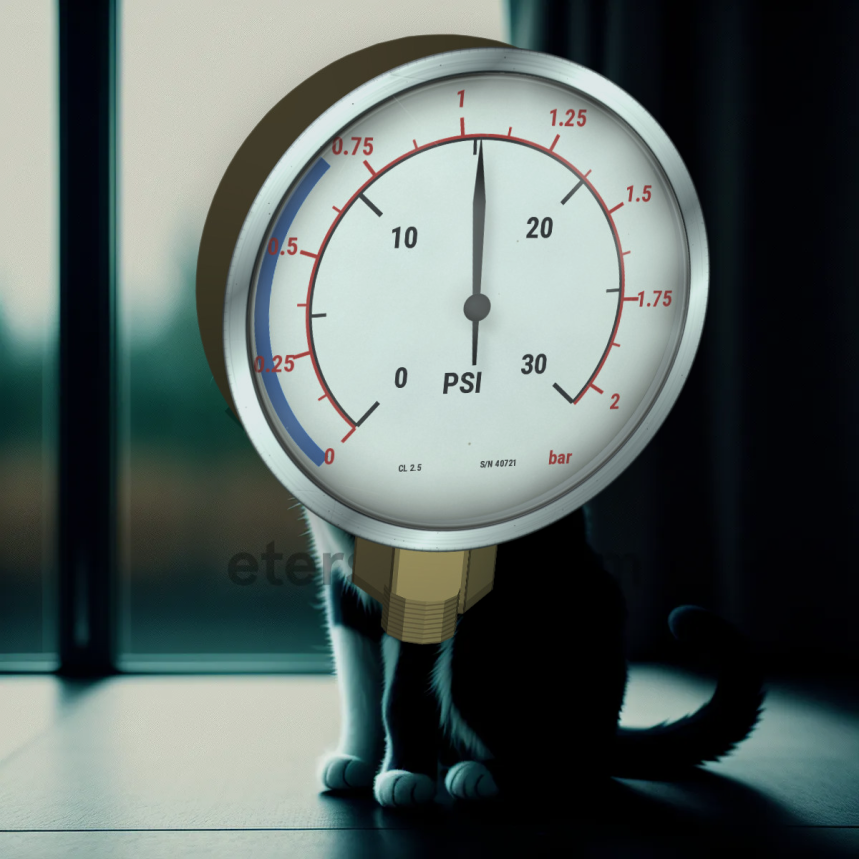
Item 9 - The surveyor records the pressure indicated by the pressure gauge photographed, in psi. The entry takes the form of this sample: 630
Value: 15
